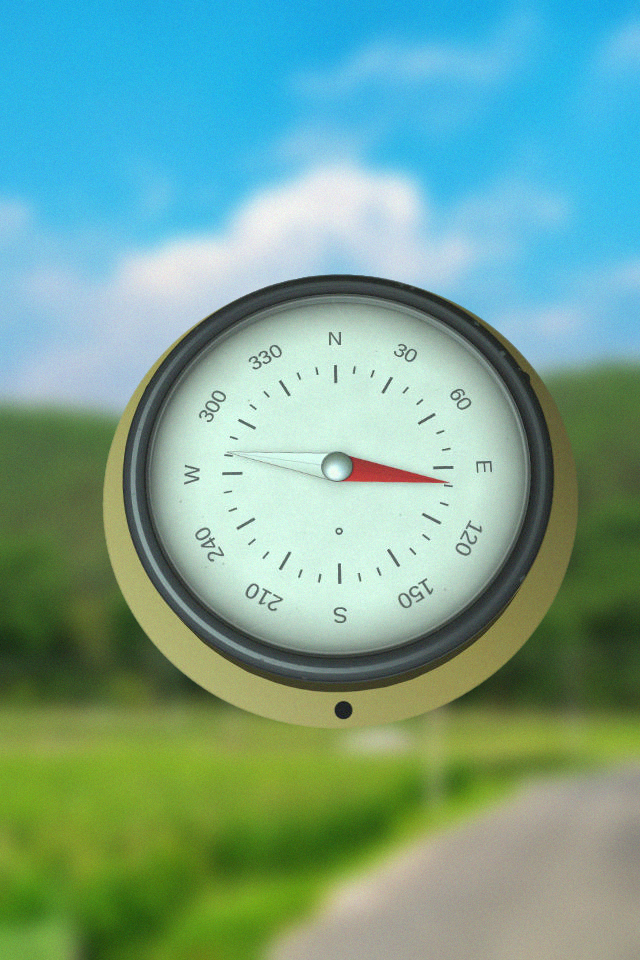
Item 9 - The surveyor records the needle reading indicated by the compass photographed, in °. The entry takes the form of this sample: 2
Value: 100
